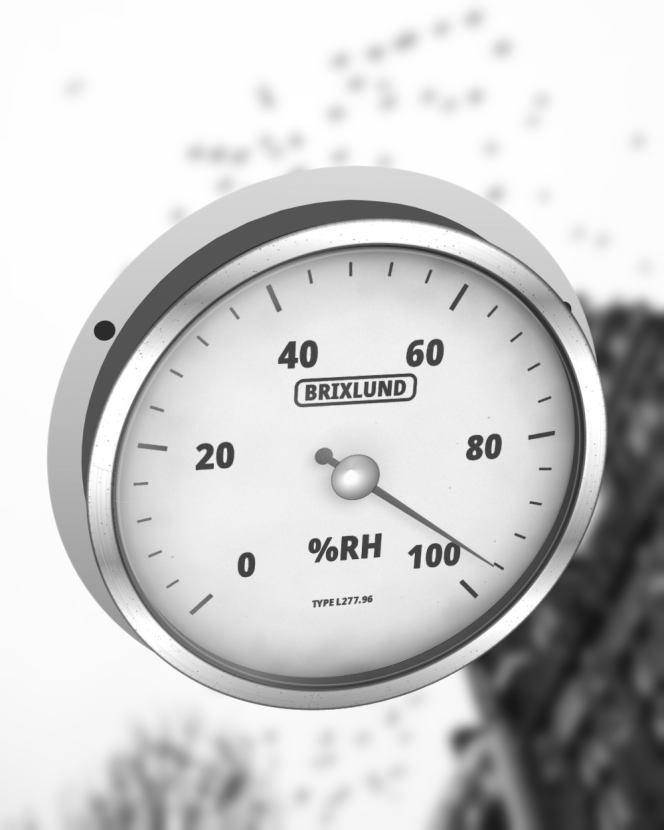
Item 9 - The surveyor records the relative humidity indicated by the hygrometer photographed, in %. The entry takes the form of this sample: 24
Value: 96
